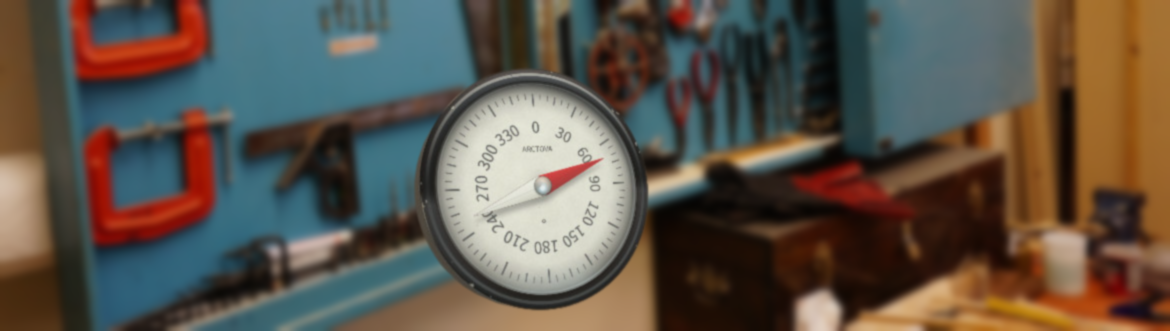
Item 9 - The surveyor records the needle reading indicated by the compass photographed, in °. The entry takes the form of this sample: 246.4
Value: 70
